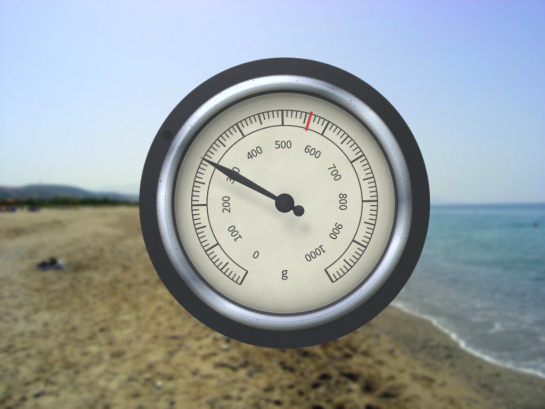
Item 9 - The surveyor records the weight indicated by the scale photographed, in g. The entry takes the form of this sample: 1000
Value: 300
